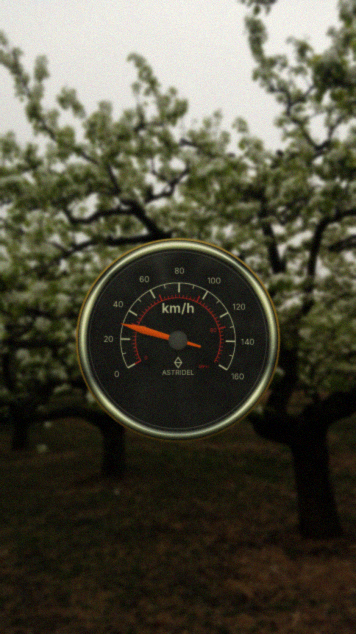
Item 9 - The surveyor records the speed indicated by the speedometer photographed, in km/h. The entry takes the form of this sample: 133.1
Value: 30
